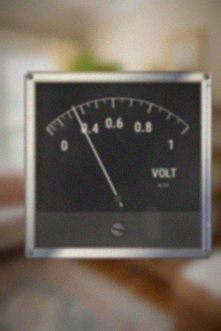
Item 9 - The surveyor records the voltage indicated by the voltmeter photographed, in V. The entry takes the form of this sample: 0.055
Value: 0.35
